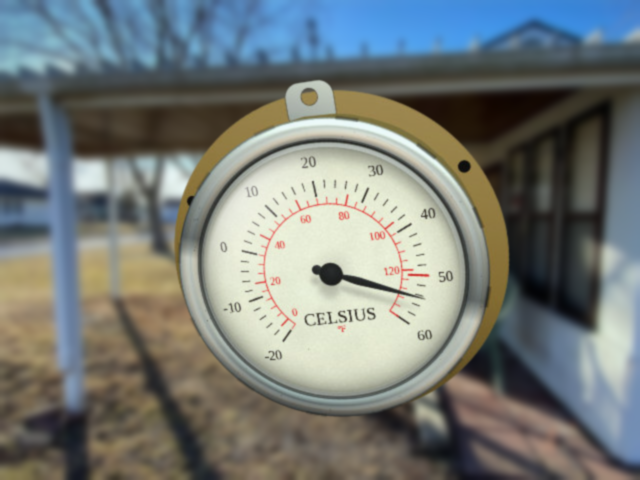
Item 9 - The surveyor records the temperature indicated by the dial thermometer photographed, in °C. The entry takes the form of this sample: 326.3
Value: 54
